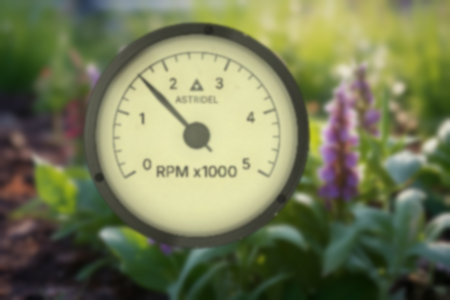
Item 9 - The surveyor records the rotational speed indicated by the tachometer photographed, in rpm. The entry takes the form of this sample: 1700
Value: 1600
